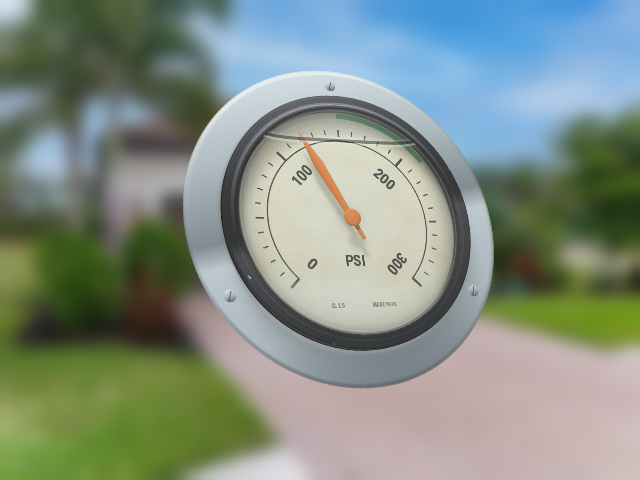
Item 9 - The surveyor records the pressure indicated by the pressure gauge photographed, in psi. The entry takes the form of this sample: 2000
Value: 120
